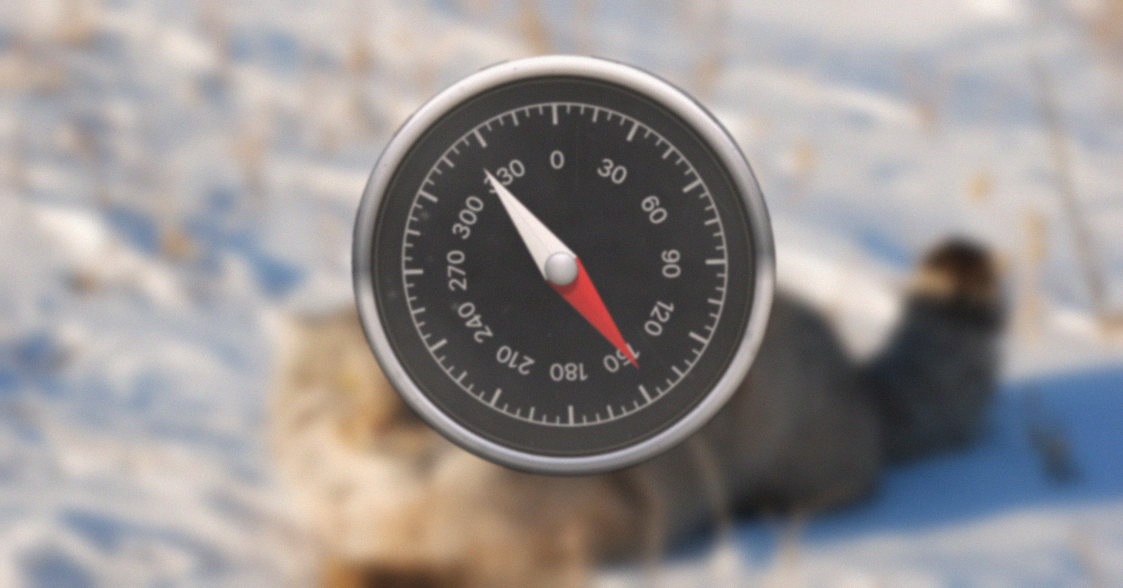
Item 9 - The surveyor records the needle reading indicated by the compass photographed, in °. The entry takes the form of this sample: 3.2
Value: 145
